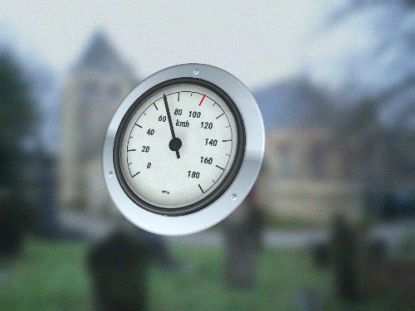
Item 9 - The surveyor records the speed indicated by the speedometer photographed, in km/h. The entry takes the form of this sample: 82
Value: 70
